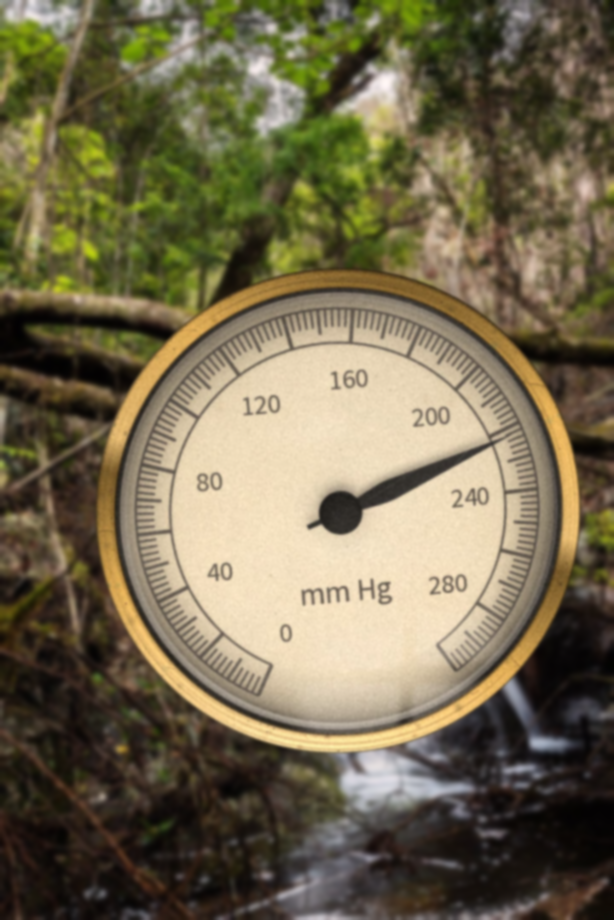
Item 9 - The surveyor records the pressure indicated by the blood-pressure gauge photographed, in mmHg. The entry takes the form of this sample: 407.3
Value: 222
